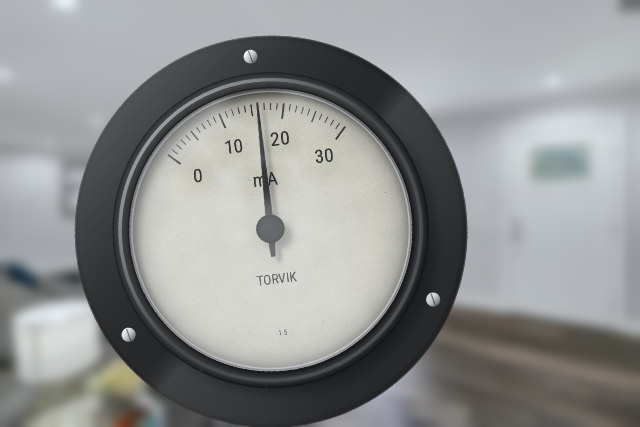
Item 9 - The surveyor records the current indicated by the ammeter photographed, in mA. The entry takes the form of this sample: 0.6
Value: 16
